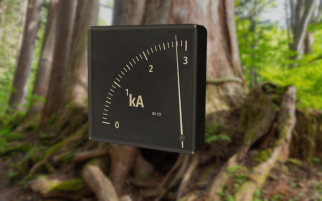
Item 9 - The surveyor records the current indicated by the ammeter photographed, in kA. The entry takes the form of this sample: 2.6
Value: 2.8
